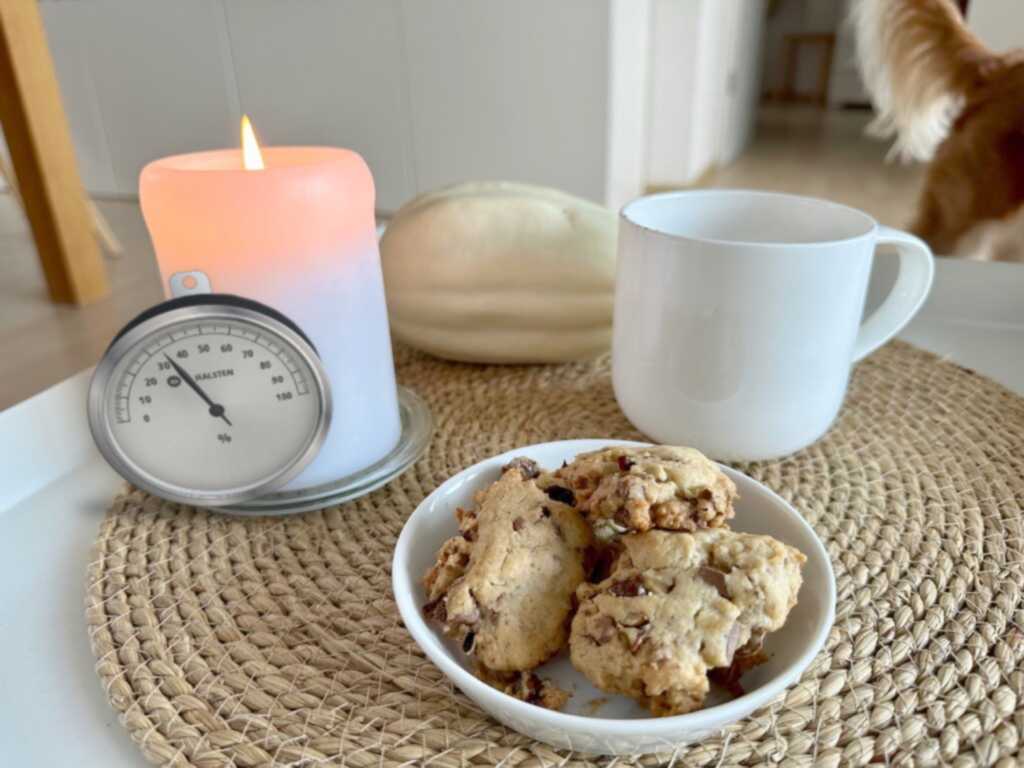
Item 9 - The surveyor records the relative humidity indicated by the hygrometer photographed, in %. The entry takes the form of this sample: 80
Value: 35
